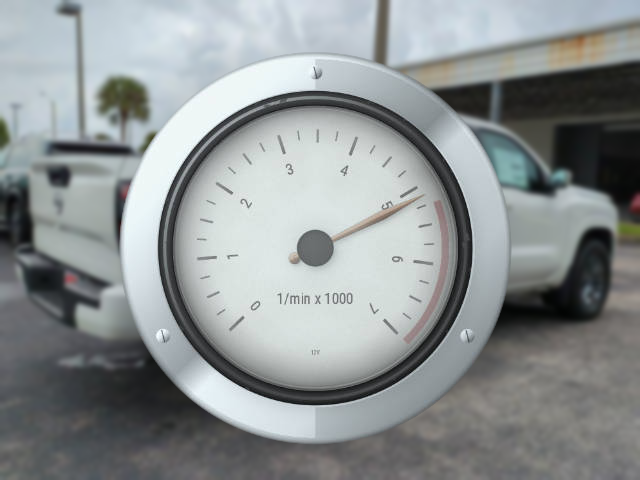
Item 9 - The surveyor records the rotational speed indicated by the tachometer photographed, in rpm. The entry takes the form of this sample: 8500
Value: 5125
